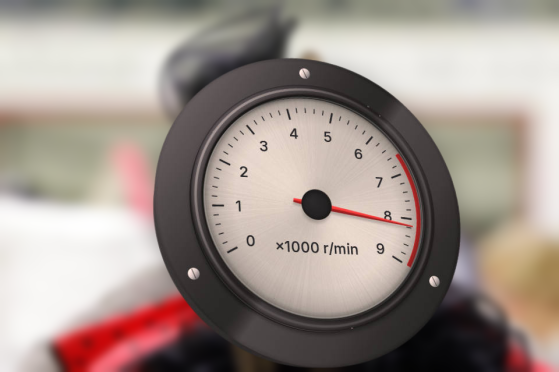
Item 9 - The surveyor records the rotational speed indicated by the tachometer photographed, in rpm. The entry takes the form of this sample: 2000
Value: 8200
